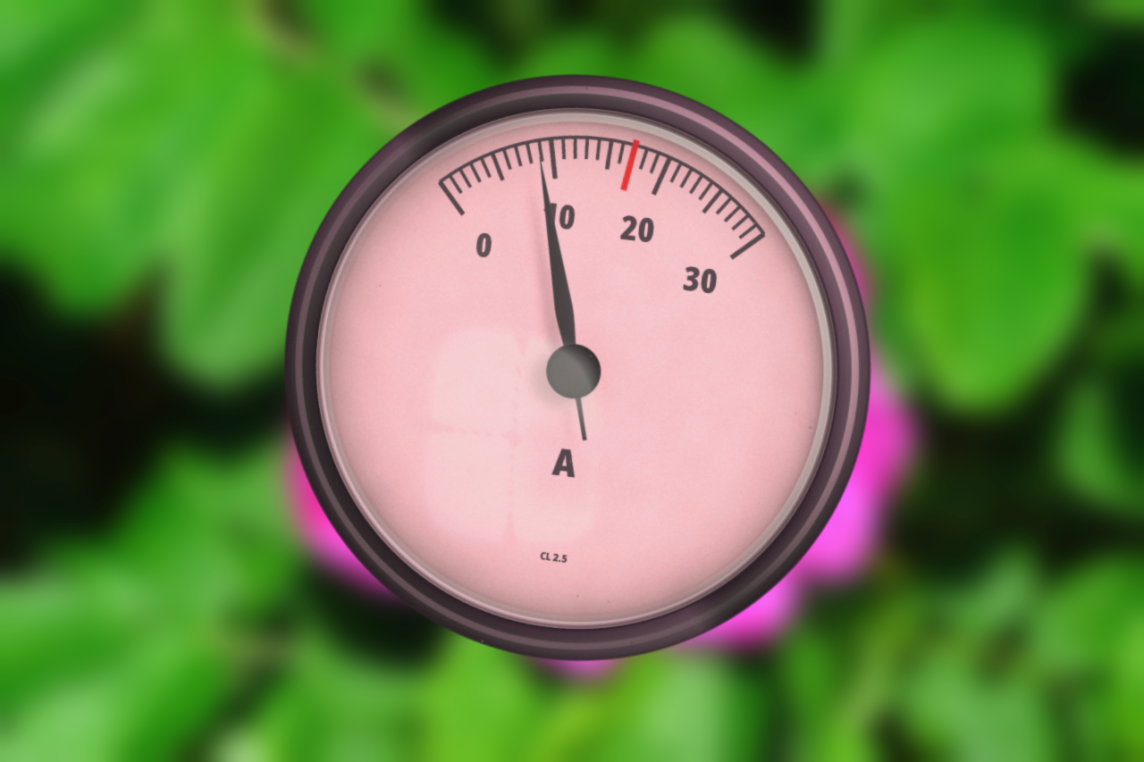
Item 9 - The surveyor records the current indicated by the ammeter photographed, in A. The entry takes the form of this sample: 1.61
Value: 9
